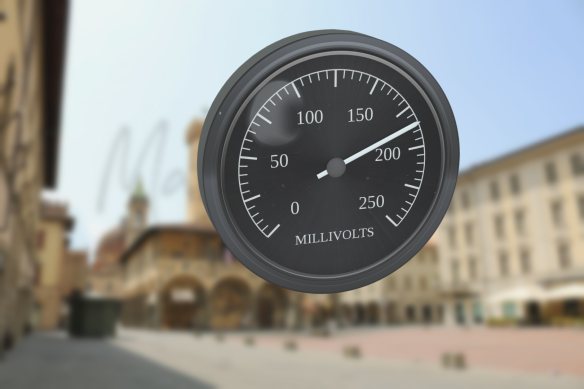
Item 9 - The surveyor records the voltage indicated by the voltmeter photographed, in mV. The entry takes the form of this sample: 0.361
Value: 185
